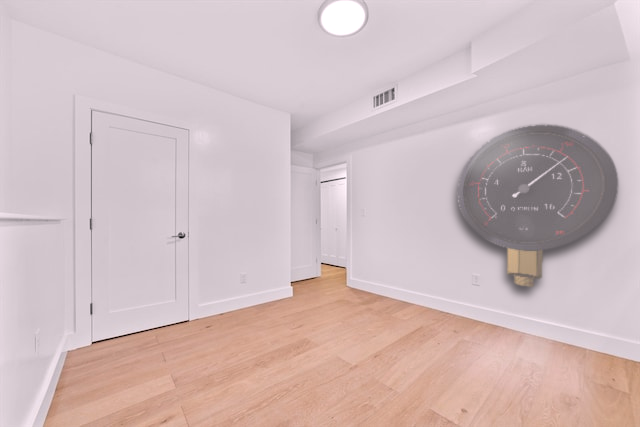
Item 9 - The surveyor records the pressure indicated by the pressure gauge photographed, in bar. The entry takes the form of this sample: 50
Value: 11
